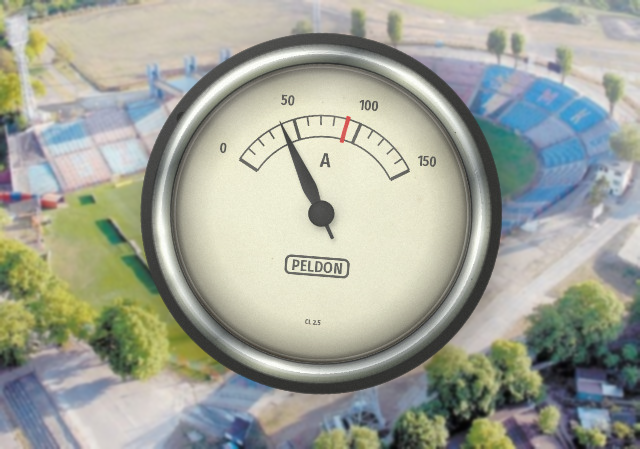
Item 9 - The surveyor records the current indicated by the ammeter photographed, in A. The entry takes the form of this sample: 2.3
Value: 40
